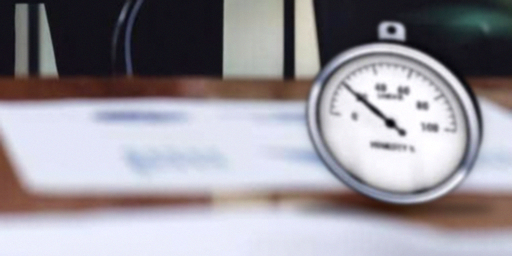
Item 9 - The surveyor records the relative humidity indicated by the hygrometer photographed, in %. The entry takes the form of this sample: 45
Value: 20
